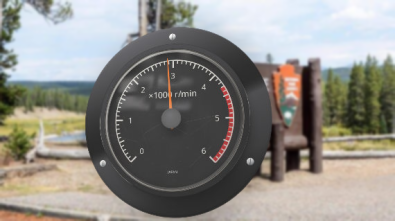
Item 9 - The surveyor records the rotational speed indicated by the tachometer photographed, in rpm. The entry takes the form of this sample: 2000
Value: 2900
